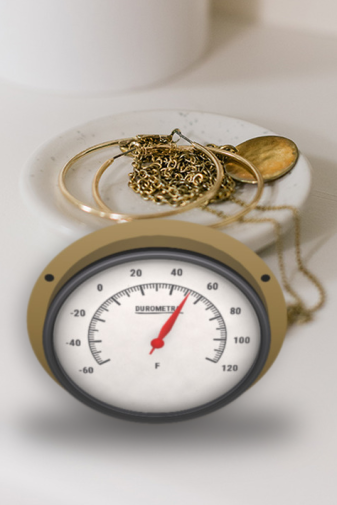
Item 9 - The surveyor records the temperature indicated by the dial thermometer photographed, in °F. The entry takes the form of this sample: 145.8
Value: 50
